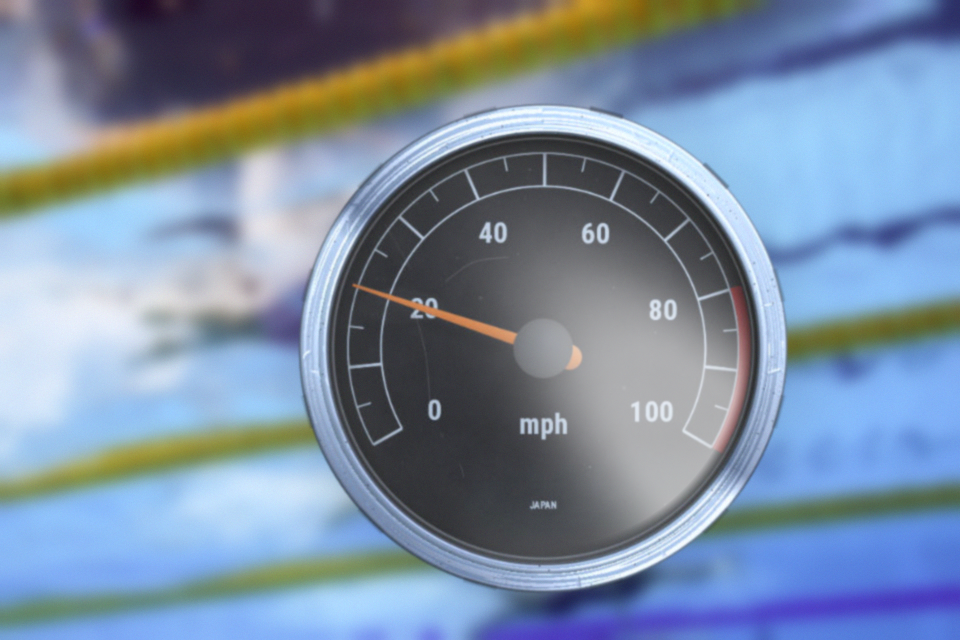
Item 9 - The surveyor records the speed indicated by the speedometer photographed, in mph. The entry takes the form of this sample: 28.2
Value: 20
